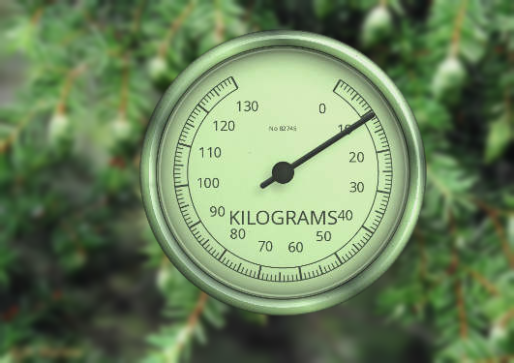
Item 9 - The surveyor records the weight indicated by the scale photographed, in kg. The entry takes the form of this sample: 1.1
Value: 11
